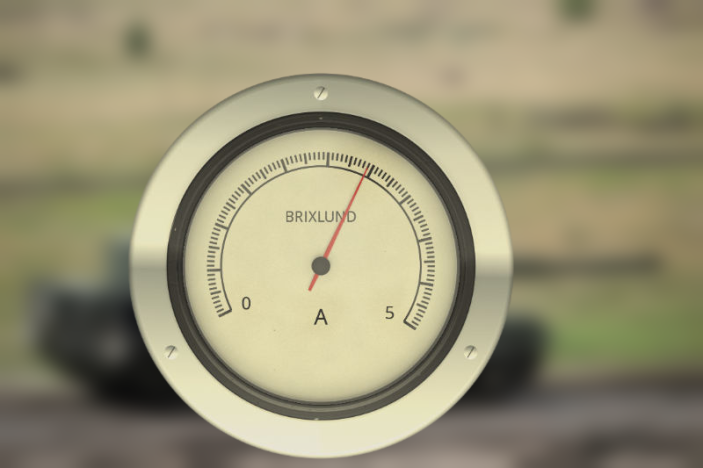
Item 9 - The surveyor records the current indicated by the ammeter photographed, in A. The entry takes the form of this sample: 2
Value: 2.95
